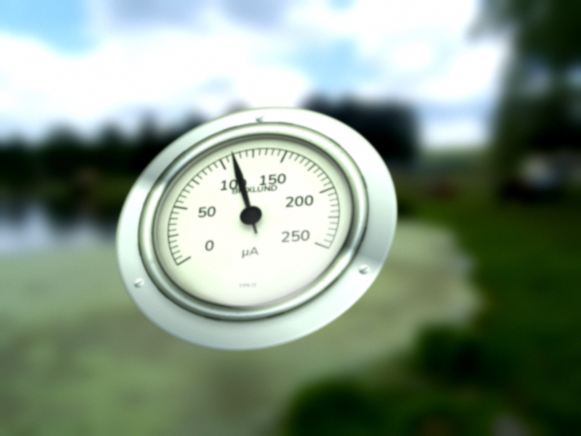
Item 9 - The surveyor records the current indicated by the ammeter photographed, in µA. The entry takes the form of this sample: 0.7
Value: 110
